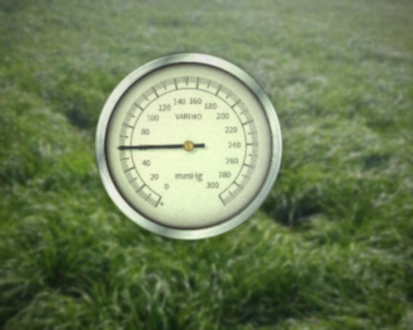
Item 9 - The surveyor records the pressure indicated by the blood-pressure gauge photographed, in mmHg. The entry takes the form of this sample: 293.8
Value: 60
